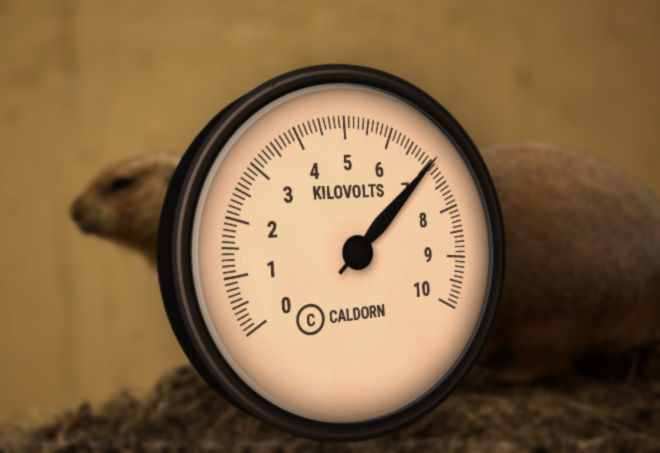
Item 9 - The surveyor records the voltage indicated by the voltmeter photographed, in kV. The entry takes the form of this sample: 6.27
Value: 7
